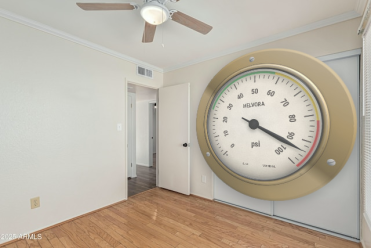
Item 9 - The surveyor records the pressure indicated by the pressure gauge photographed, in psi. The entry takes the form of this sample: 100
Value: 94
